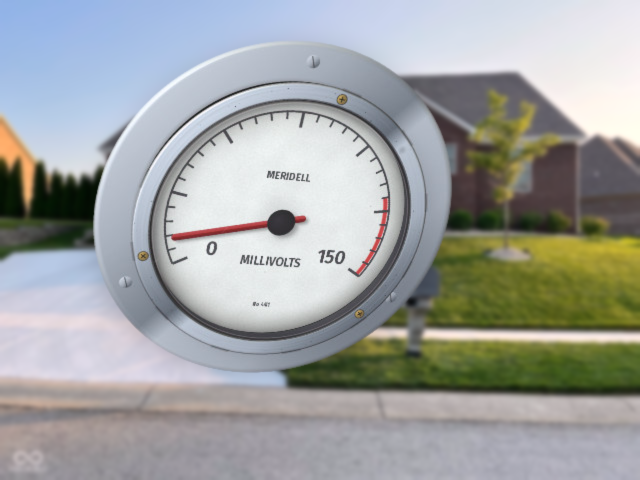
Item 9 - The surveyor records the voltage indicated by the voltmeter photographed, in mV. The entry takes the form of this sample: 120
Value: 10
